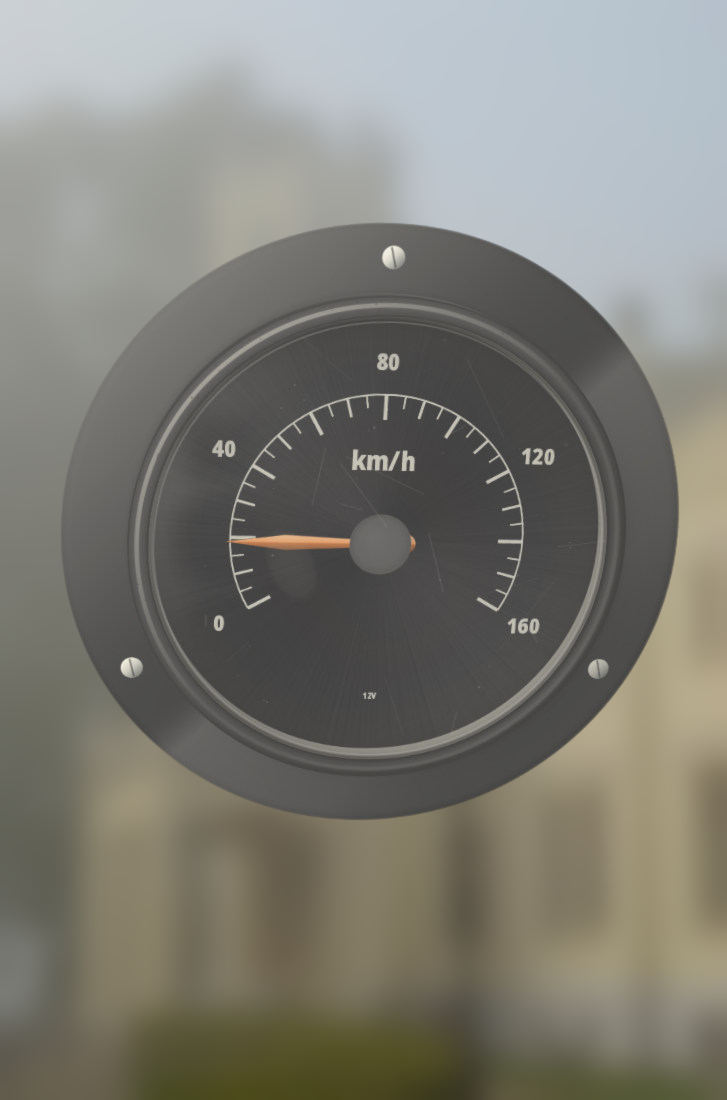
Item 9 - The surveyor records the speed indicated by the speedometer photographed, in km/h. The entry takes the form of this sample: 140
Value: 20
